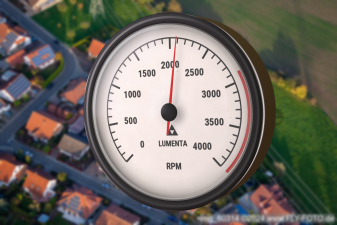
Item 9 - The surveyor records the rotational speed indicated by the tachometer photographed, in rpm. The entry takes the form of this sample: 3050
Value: 2100
